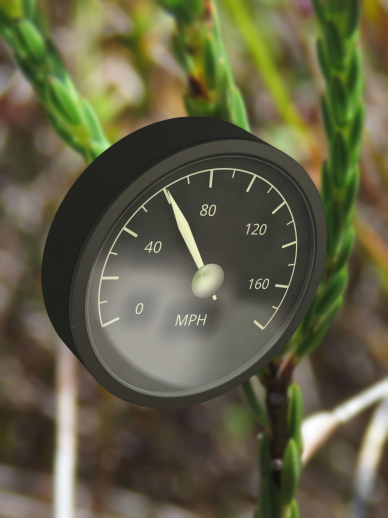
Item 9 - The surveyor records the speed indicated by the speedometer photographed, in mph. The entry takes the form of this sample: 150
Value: 60
